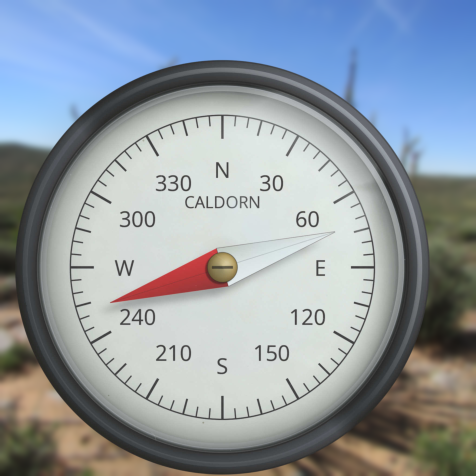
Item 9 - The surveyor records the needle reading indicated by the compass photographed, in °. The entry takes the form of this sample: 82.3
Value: 252.5
